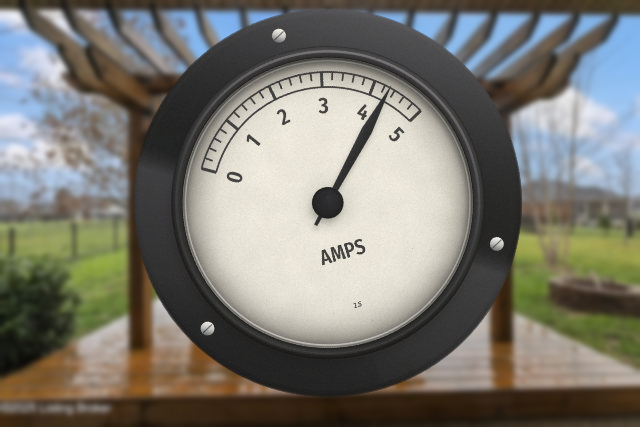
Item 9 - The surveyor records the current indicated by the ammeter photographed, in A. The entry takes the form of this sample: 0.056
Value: 4.3
